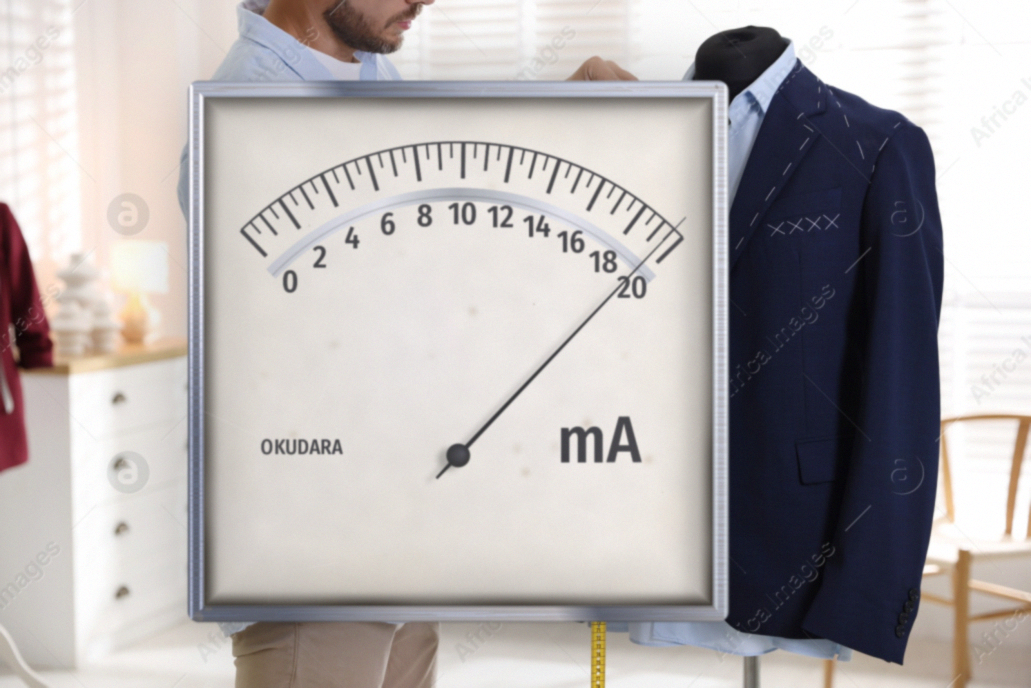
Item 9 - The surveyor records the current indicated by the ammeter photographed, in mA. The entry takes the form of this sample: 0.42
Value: 19.5
